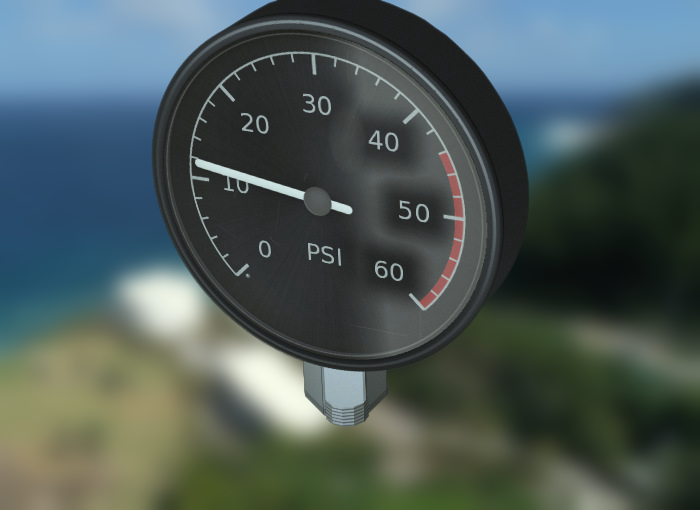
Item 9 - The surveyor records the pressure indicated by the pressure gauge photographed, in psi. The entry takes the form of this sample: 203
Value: 12
